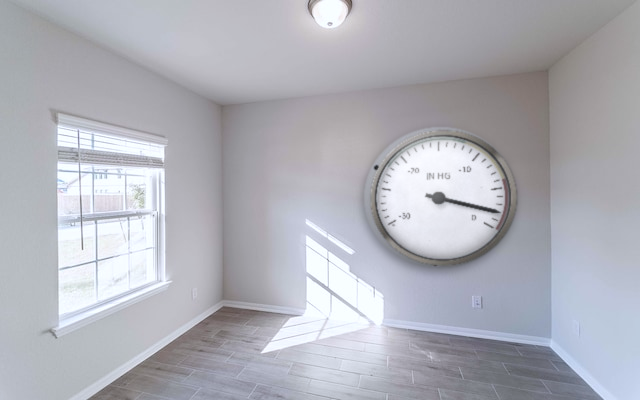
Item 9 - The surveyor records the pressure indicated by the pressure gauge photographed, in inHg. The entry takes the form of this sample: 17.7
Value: -2
